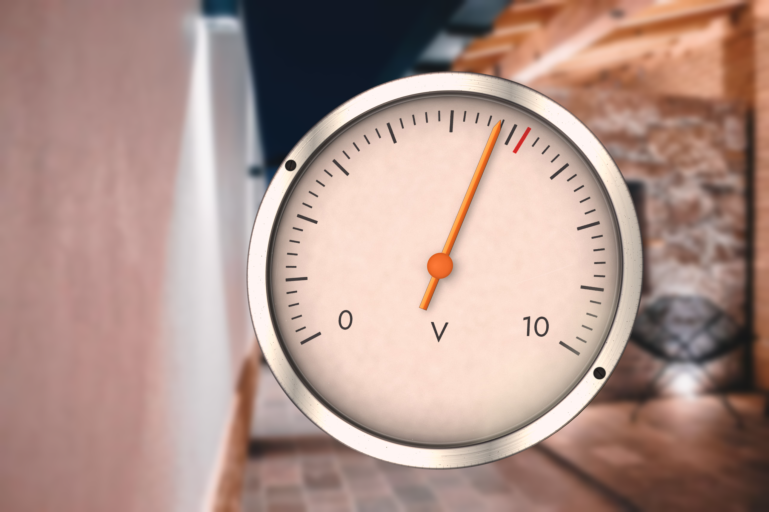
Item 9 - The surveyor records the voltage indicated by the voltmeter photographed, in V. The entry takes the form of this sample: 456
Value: 5.8
